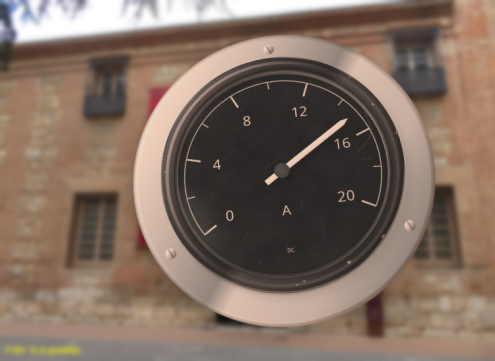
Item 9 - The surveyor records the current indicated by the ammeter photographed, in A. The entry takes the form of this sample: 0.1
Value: 15
